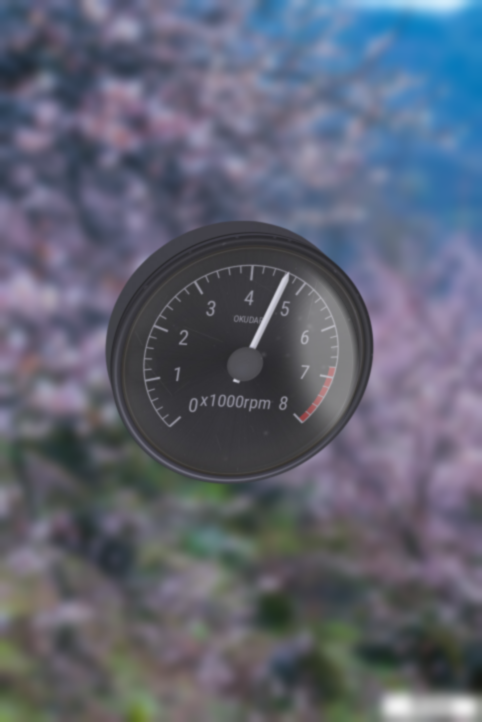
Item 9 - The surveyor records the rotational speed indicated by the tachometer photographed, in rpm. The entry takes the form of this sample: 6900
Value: 4600
